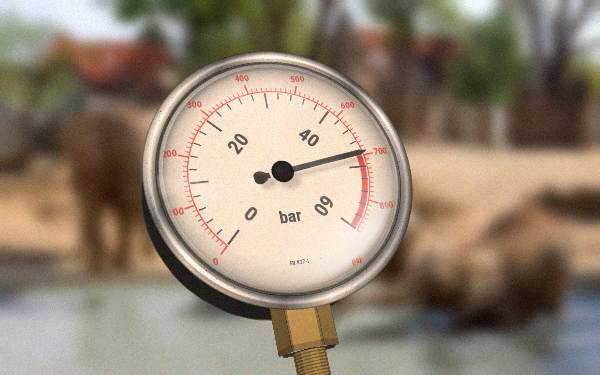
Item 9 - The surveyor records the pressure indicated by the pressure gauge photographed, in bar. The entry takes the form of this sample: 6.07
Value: 48
